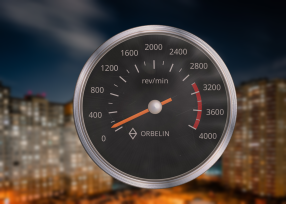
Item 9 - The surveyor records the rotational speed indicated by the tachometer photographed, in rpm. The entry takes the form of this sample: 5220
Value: 100
